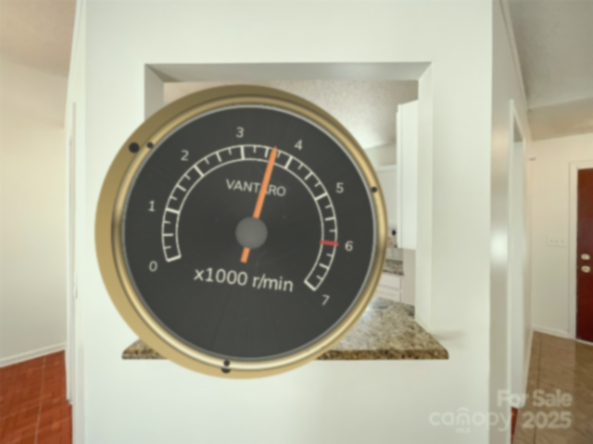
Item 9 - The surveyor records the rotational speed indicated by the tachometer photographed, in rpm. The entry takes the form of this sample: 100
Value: 3625
